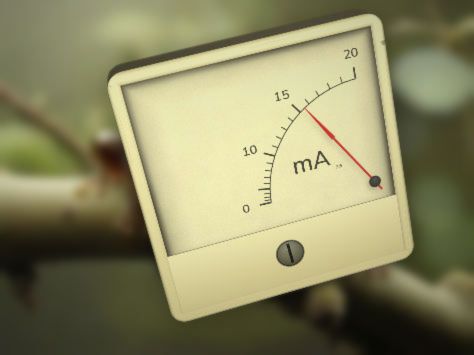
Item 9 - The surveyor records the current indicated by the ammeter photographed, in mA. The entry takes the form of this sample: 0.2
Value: 15.5
